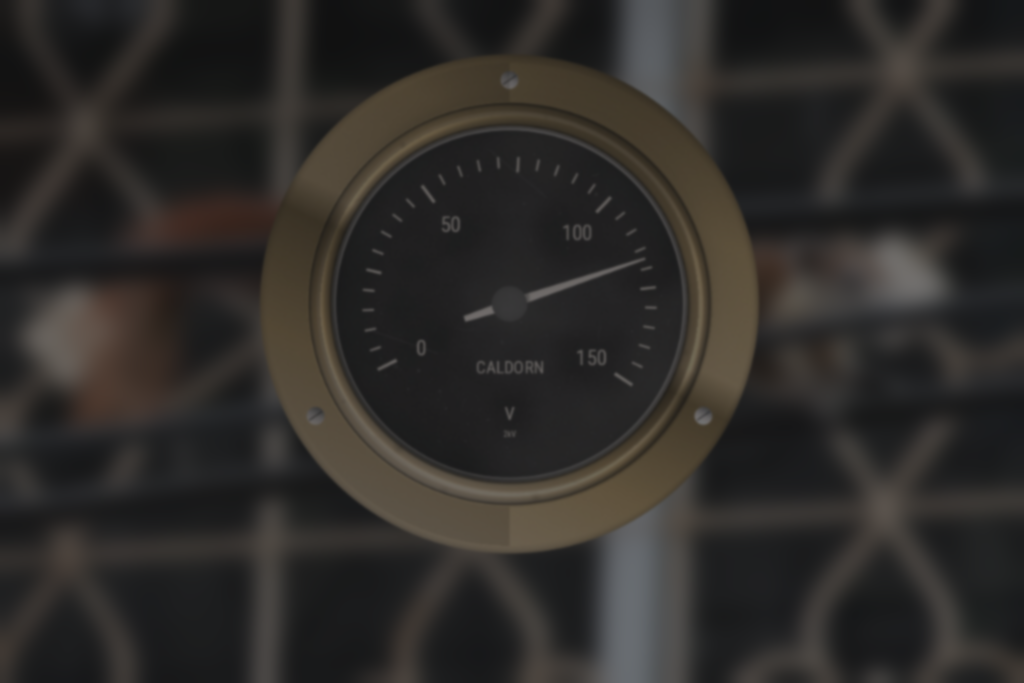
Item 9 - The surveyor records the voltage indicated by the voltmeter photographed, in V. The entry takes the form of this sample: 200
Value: 117.5
